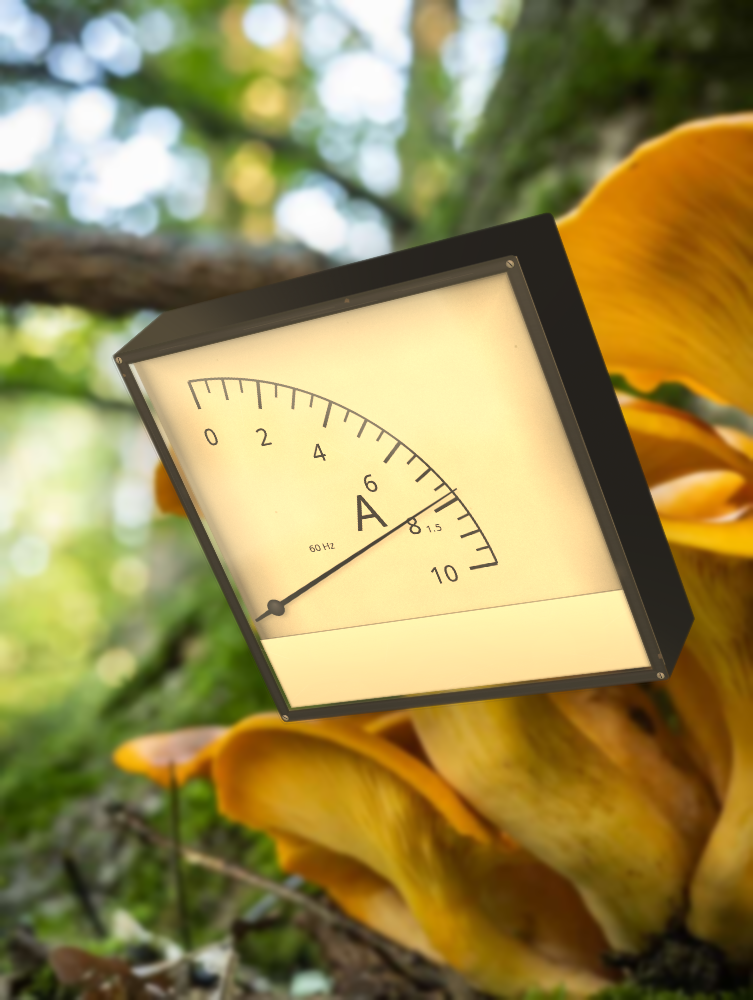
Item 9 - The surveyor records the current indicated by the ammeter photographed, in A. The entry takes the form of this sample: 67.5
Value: 7.75
